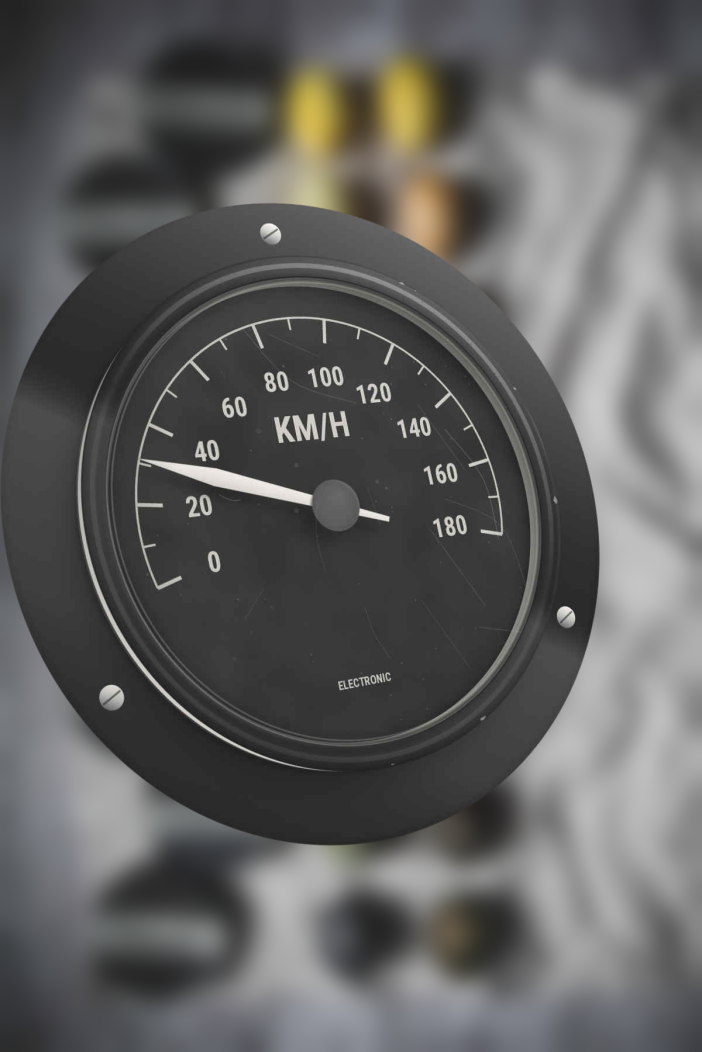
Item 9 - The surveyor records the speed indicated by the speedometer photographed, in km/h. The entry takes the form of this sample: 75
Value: 30
